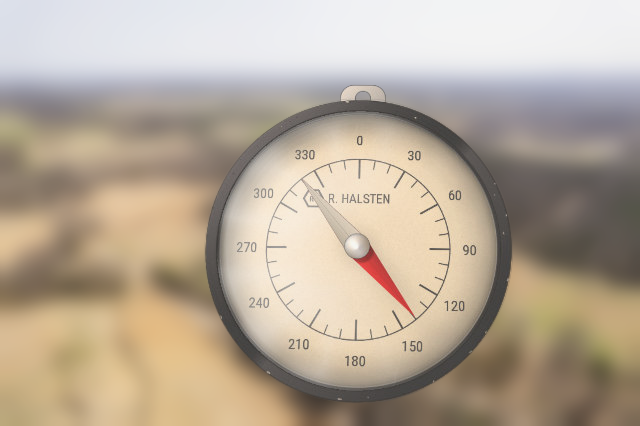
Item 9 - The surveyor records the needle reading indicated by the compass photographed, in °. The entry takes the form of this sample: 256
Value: 140
